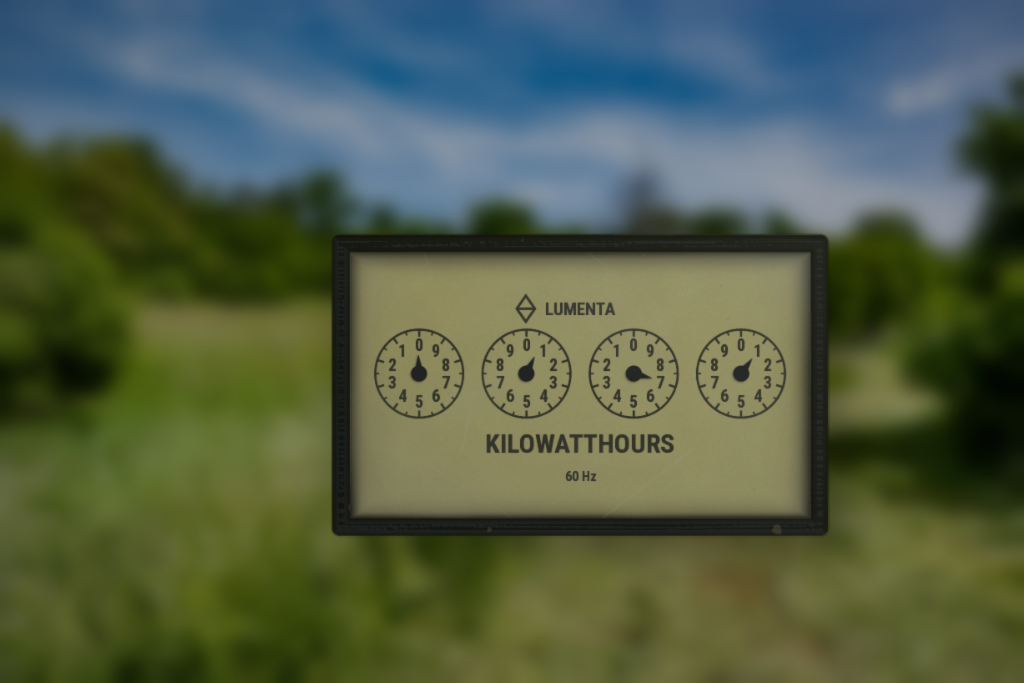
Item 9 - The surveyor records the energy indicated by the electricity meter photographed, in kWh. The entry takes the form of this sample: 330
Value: 71
